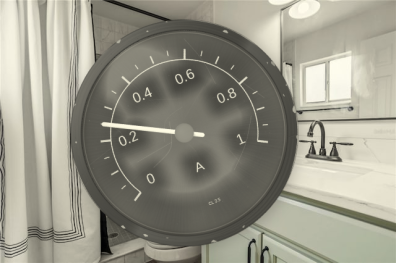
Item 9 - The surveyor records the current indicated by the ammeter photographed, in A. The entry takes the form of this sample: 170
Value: 0.25
